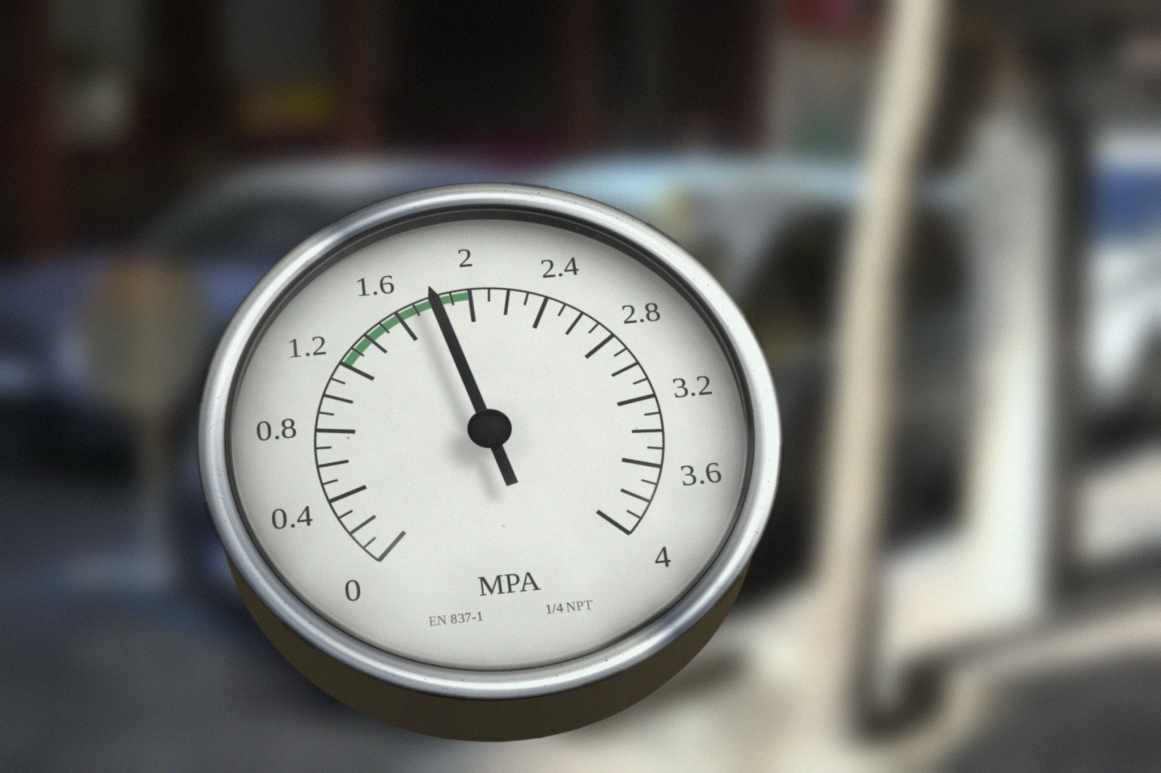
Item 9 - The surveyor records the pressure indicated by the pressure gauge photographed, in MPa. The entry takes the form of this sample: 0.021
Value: 1.8
